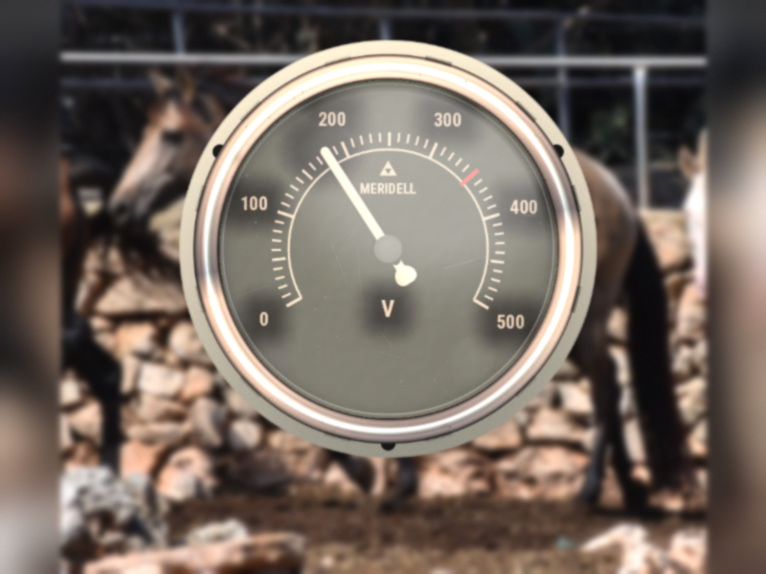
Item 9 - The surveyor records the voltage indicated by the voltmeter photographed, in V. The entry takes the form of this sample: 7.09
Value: 180
